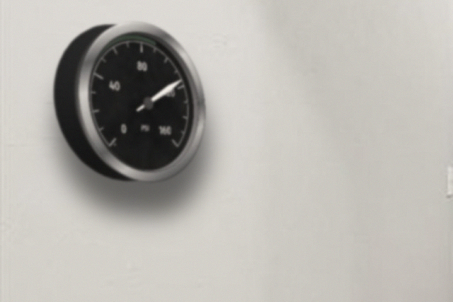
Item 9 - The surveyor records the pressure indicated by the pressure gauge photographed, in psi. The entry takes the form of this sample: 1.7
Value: 115
